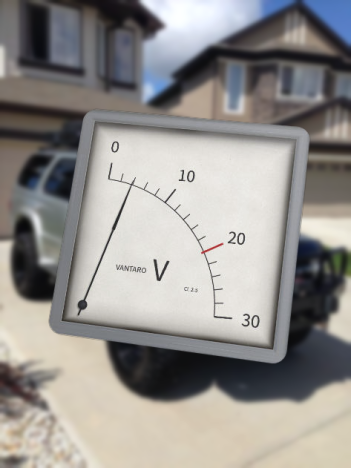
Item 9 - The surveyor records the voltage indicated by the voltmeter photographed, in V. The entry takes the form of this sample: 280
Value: 4
